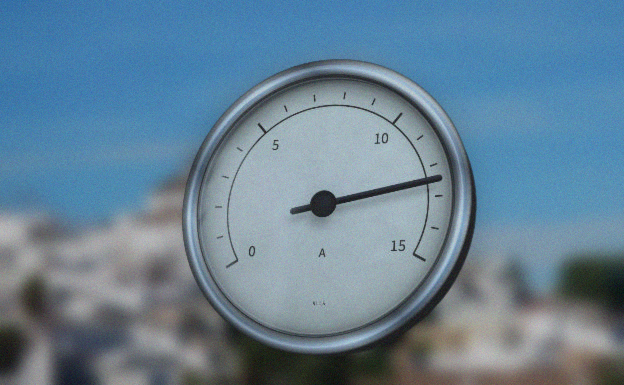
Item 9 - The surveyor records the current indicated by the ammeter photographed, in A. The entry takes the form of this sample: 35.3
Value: 12.5
